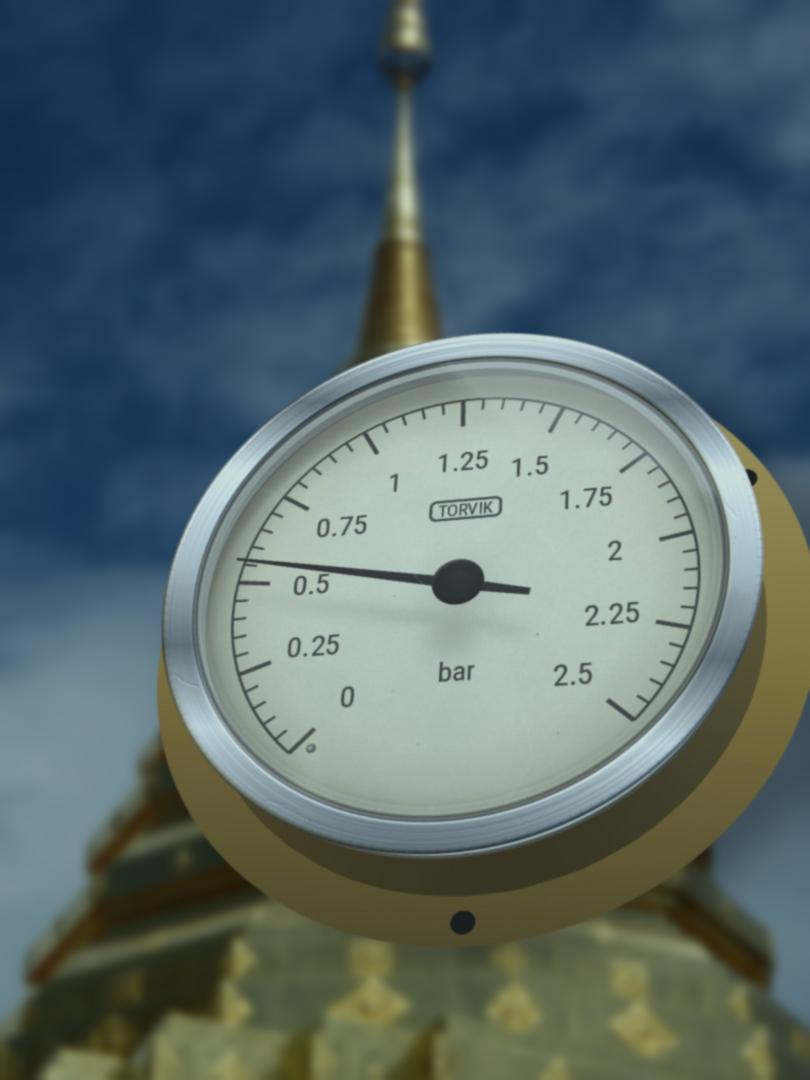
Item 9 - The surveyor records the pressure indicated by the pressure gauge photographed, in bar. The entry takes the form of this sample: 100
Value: 0.55
